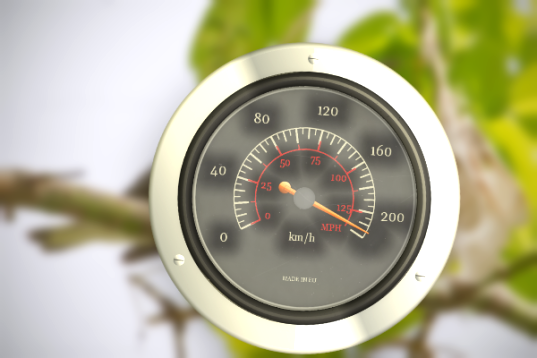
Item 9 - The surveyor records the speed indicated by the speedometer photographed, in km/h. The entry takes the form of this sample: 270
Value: 215
